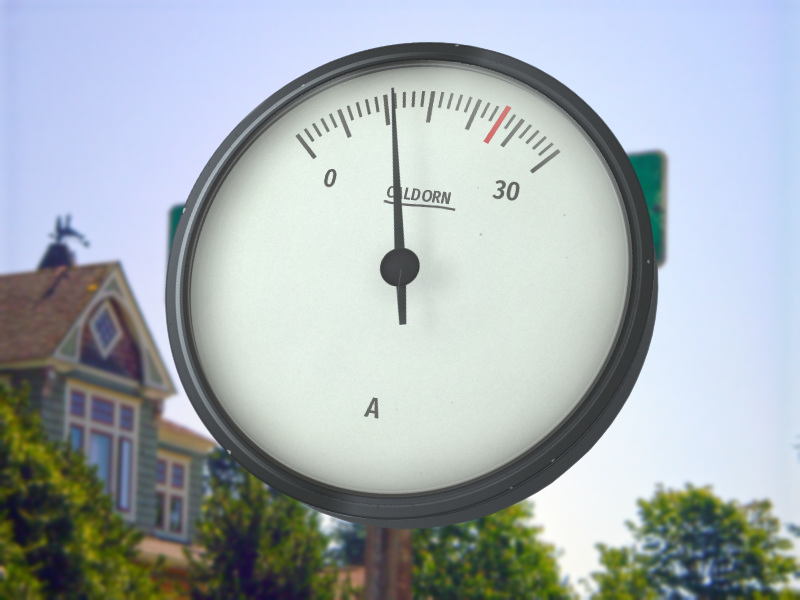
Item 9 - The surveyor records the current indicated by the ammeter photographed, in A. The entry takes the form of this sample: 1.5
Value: 11
